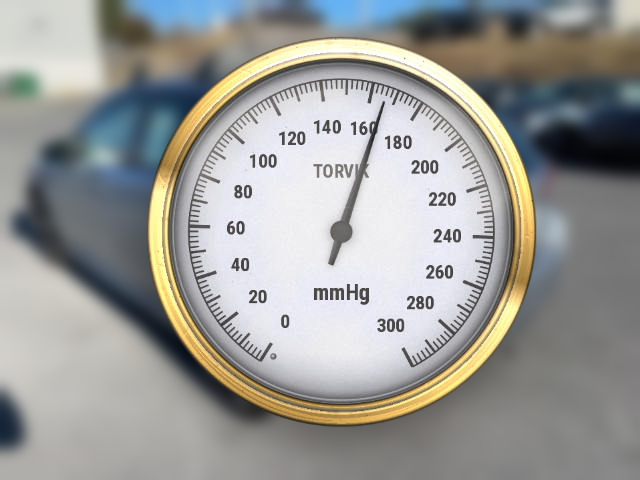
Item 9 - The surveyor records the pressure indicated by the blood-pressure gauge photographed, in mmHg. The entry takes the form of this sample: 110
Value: 166
